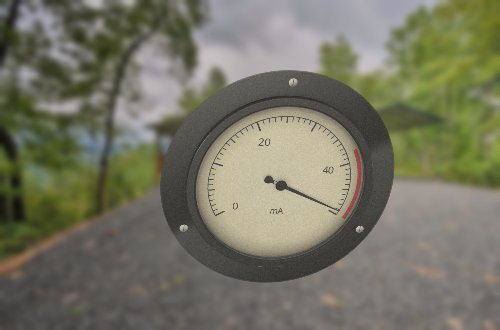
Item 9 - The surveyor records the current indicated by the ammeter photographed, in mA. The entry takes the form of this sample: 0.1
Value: 49
